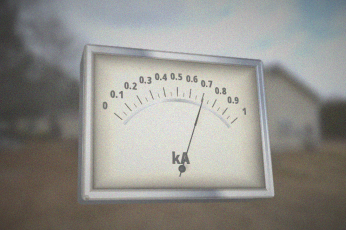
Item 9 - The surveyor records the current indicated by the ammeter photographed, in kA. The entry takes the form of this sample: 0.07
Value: 0.7
